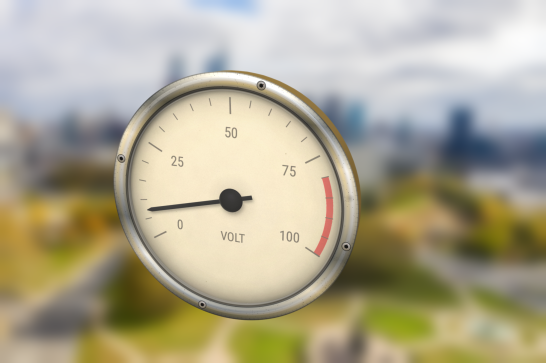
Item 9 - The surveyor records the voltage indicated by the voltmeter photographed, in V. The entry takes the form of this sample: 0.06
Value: 7.5
